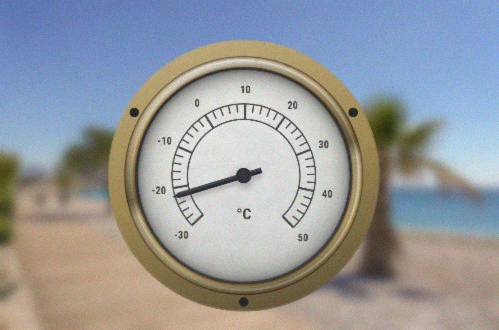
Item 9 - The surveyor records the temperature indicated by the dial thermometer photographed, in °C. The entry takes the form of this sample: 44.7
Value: -22
